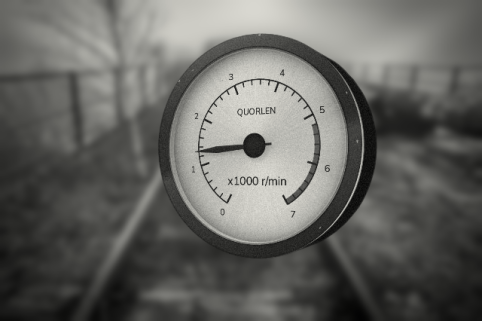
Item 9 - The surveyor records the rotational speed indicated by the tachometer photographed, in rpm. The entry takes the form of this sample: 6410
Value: 1300
